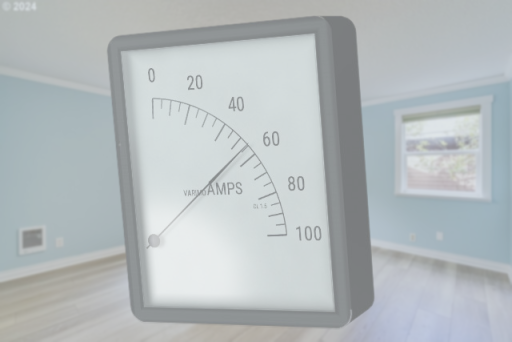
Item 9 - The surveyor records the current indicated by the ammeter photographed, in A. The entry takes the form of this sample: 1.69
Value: 55
